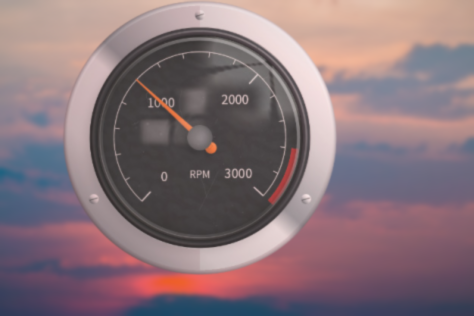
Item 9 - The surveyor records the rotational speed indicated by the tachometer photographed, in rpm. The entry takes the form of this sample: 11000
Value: 1000
